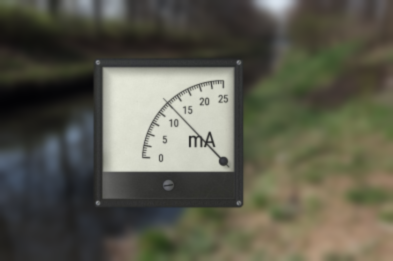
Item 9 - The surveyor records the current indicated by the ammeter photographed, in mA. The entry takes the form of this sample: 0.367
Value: 12.5
